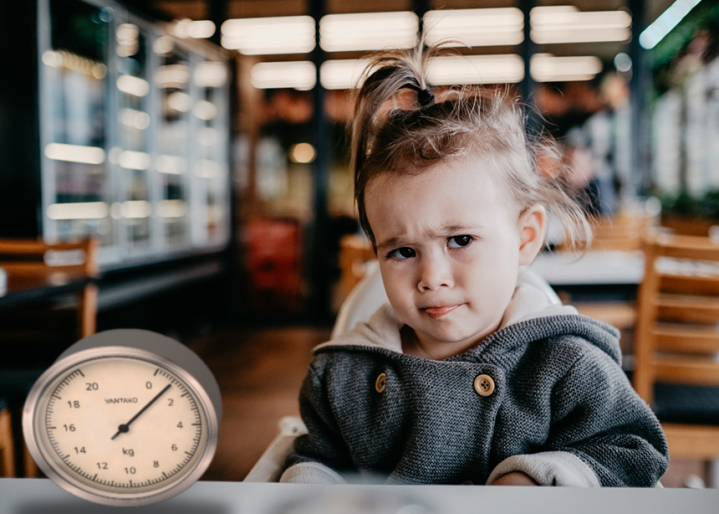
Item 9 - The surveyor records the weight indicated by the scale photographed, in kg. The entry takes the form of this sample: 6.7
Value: 1
